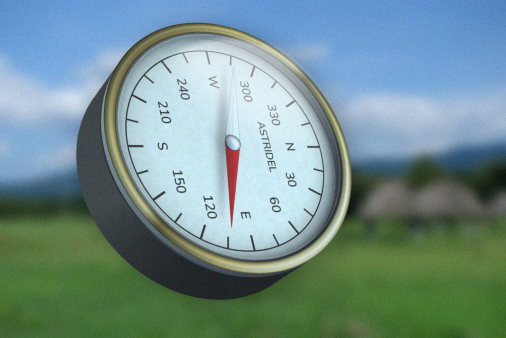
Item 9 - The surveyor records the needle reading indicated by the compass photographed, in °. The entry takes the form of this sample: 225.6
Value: 105
